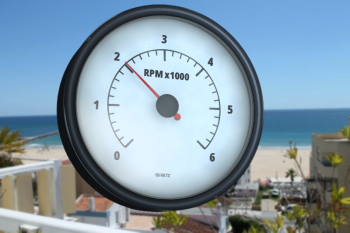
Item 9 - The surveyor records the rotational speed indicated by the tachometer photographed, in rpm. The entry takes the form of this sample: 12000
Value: 2000
